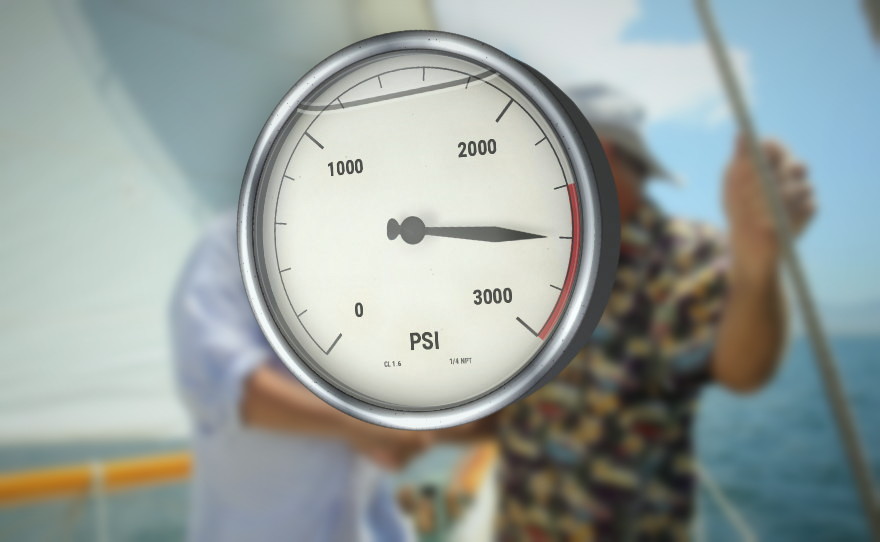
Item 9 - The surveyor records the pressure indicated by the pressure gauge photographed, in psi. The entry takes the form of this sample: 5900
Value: 2600
